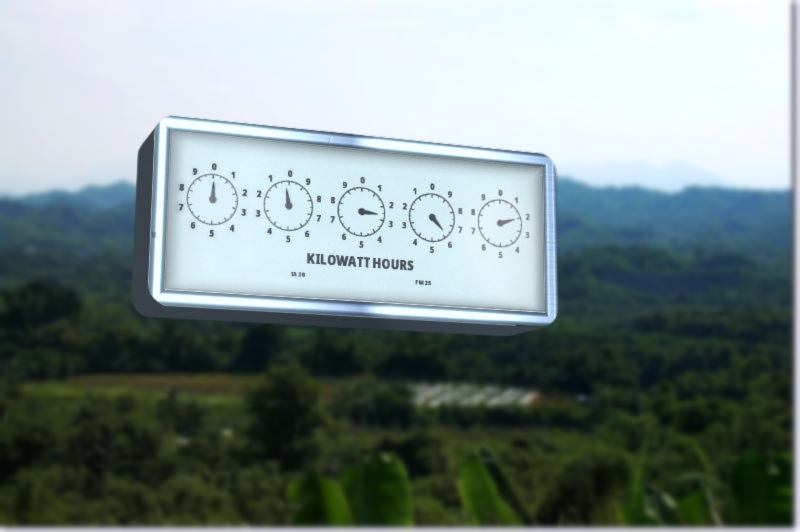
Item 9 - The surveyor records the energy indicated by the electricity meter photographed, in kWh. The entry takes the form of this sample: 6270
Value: 262
